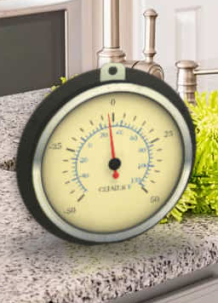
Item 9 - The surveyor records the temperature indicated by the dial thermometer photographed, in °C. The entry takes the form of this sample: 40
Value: -2.5
